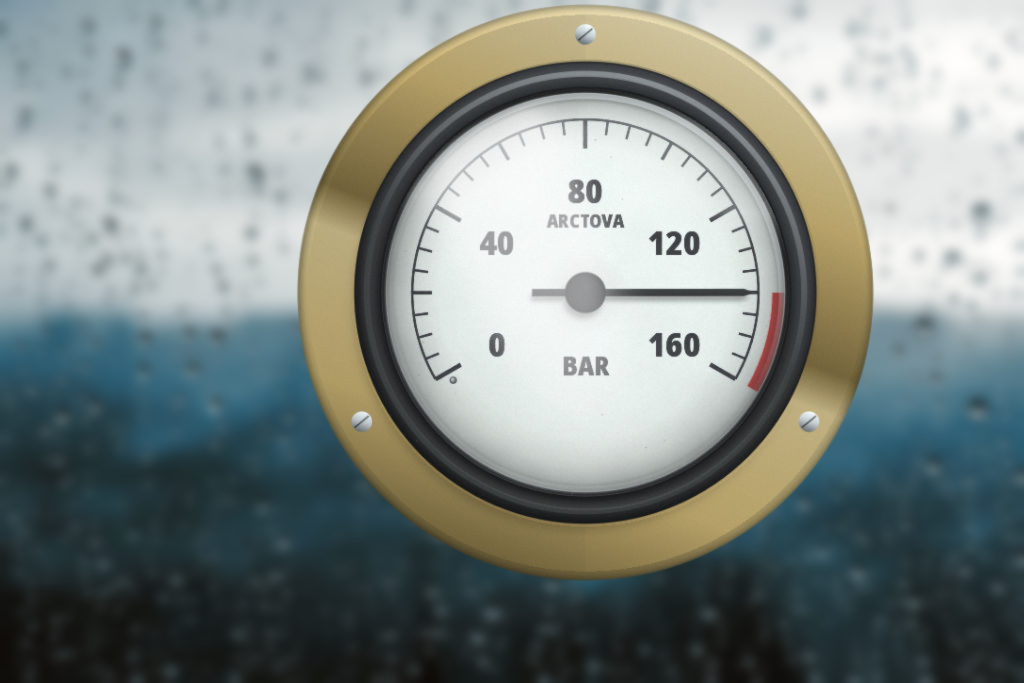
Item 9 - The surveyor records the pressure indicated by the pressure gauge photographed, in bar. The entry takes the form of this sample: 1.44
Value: 140
